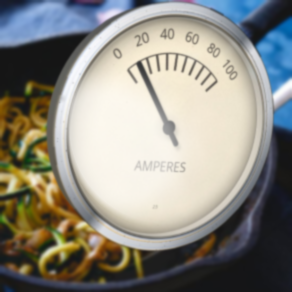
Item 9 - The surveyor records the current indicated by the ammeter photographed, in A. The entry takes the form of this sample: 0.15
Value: 10
